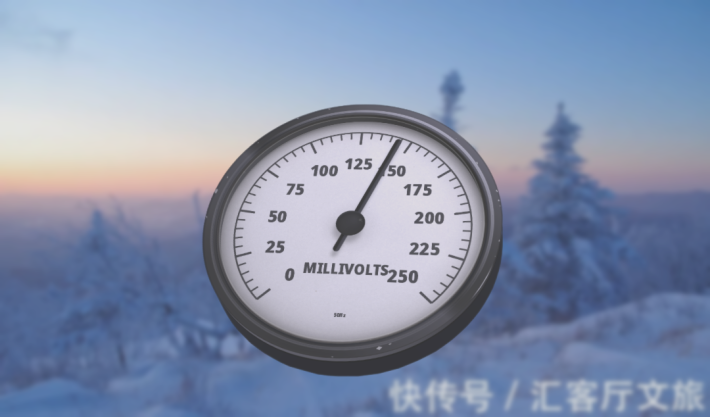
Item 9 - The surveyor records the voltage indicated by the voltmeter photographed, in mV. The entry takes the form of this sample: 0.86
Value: 145
